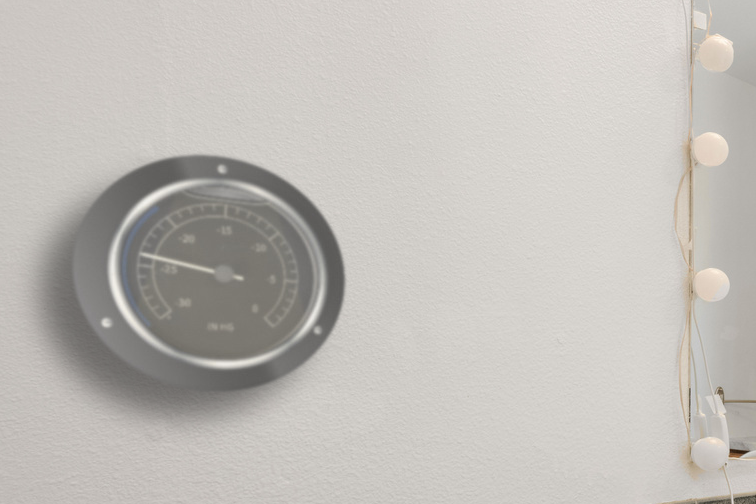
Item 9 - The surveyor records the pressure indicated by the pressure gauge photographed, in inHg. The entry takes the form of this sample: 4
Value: -24
